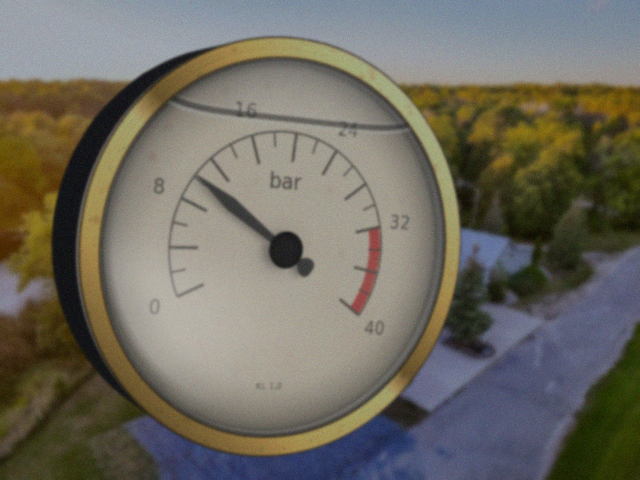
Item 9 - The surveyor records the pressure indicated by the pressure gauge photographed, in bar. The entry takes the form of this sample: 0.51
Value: 10
